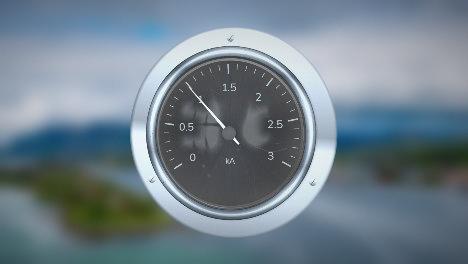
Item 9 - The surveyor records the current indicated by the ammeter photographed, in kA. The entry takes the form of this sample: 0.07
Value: 1
